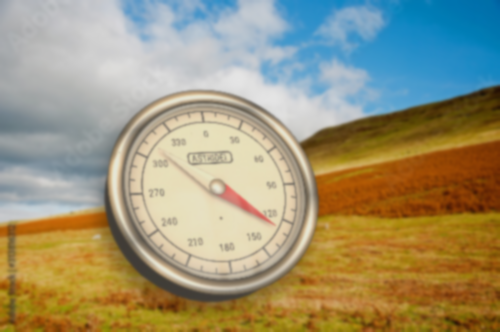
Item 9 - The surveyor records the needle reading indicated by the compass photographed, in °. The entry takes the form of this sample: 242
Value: 130
